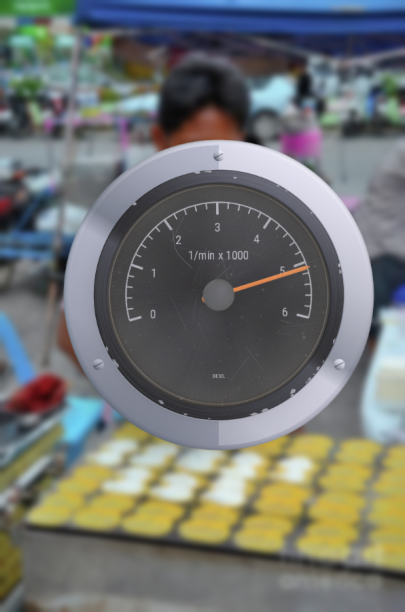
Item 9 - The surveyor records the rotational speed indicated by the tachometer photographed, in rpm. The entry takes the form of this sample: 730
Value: 5100
